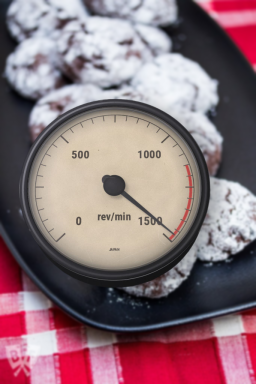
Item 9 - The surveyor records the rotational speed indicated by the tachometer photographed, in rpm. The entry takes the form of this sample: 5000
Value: 1475
